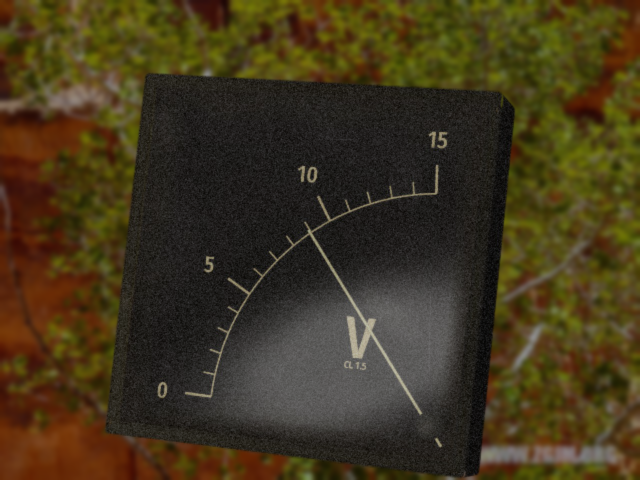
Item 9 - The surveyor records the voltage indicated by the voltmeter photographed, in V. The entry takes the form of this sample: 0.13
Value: 9
